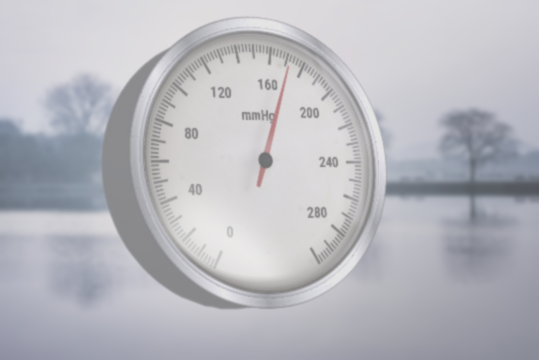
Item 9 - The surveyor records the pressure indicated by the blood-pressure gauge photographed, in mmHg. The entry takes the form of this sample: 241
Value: 170
